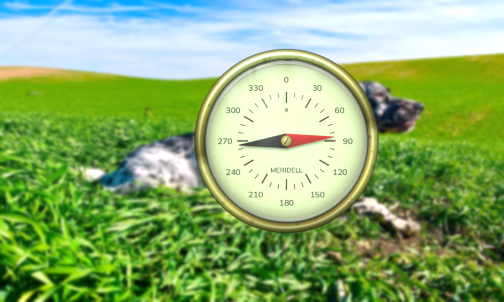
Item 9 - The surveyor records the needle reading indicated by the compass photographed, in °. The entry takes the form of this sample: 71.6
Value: 85
